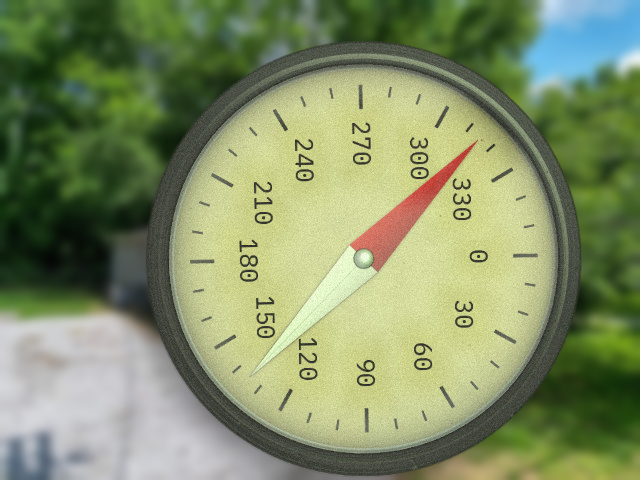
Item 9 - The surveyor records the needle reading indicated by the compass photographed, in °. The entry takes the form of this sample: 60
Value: 315
